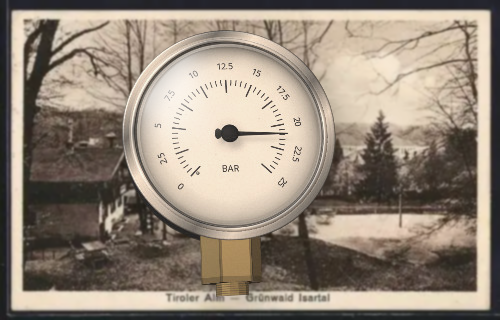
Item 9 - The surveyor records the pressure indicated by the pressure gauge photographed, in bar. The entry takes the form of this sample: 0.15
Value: 21
